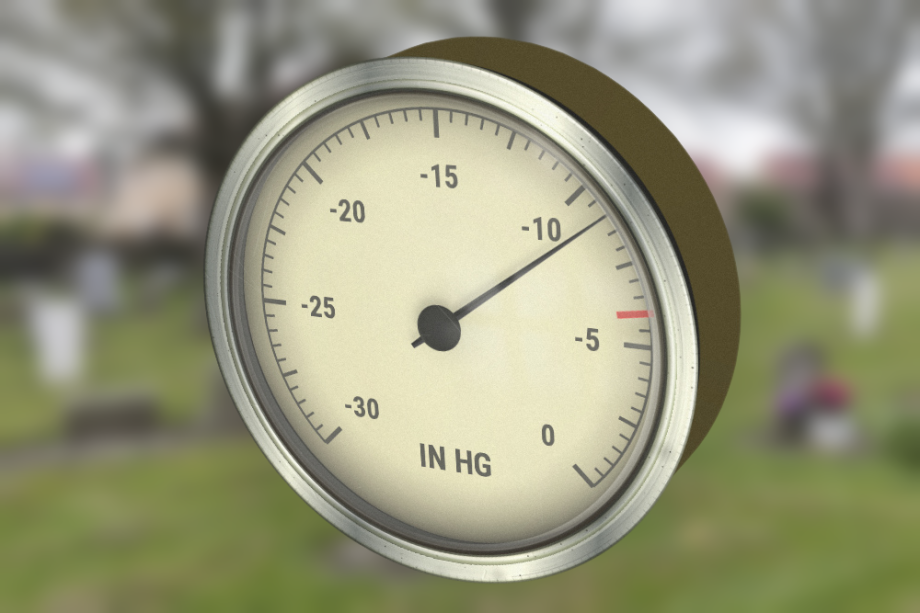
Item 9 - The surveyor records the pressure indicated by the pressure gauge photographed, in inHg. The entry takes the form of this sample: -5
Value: -9
